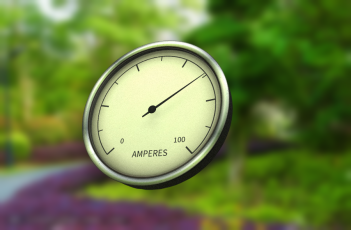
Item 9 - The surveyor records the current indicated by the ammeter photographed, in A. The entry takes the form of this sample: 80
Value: 70
